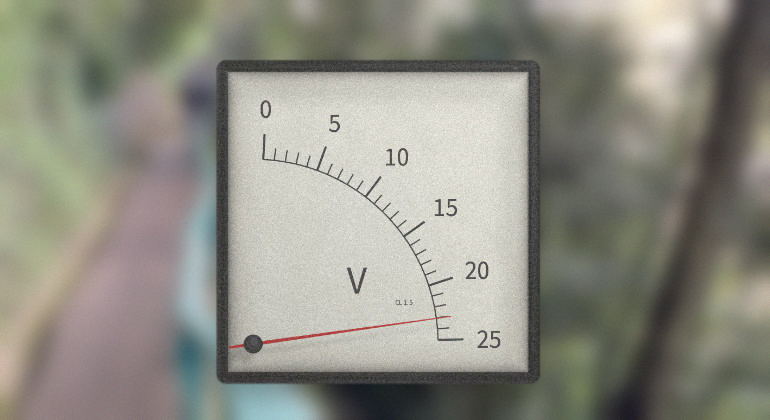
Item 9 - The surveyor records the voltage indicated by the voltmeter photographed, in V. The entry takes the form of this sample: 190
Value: 23
